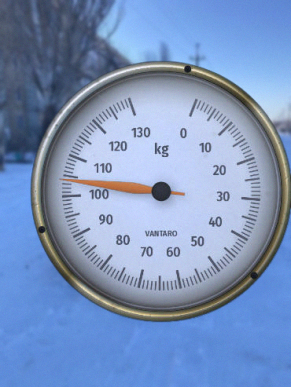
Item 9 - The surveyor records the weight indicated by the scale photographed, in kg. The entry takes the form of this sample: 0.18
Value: 104
